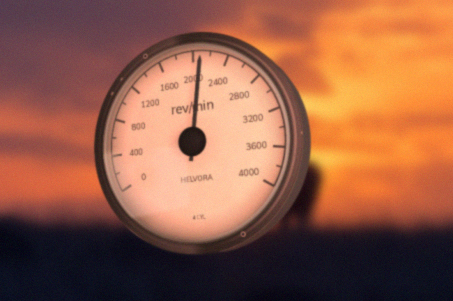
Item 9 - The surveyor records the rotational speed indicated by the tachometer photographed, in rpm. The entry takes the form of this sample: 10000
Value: 2100
